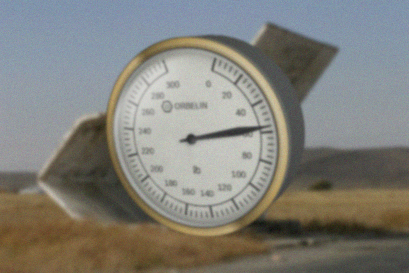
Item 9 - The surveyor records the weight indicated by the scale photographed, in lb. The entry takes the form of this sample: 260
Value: 56
